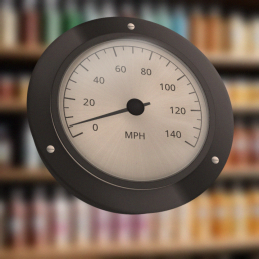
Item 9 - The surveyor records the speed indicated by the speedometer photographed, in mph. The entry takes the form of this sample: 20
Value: 5
